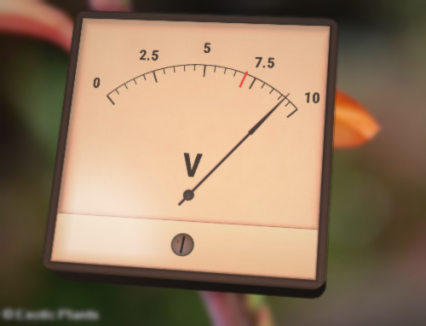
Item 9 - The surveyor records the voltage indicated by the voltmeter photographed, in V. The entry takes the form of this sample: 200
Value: 9.25
